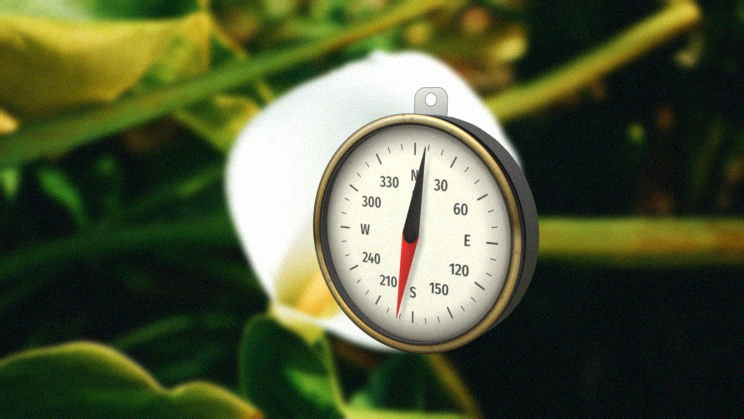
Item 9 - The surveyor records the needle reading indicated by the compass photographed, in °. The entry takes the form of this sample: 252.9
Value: 190
